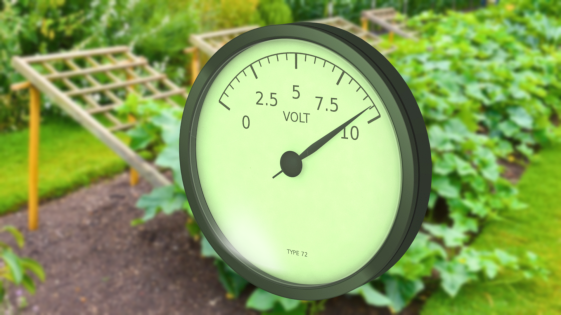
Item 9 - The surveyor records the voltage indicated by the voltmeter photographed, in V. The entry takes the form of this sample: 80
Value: 9.5
